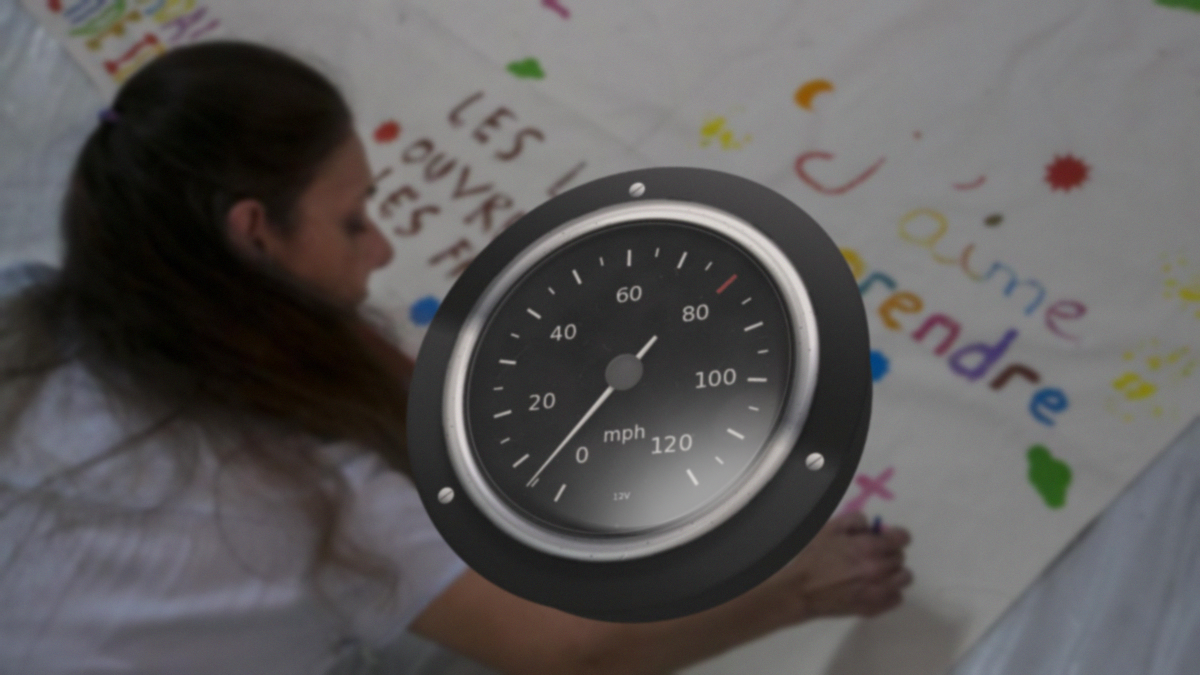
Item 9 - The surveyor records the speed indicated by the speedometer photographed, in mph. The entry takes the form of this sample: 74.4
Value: 5
